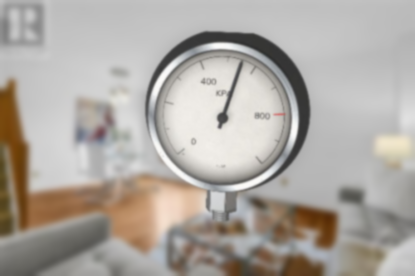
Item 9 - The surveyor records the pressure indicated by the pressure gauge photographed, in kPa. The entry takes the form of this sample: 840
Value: 550
